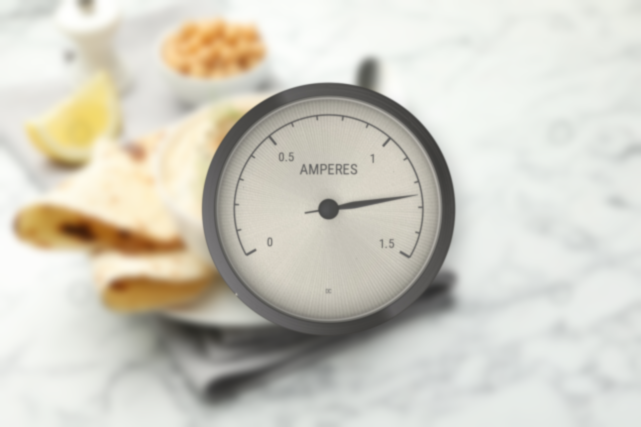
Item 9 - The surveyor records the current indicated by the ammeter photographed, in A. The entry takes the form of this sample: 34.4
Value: 1.25
